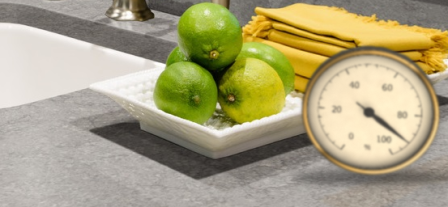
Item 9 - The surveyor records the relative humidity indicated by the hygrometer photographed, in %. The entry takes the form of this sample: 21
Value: 92
